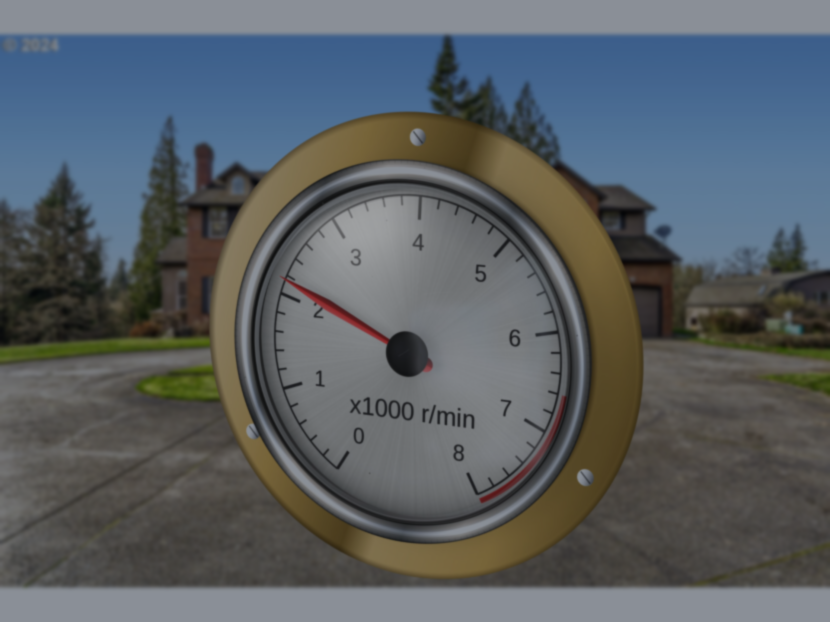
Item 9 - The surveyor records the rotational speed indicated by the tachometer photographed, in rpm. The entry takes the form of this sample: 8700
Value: 2200
